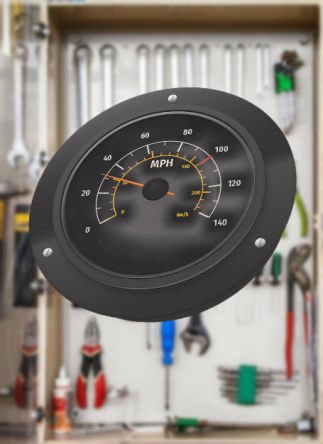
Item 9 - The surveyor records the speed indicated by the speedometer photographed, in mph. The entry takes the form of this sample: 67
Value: 30
